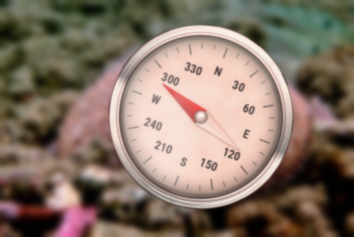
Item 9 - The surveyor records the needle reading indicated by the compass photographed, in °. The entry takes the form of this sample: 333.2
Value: 290
